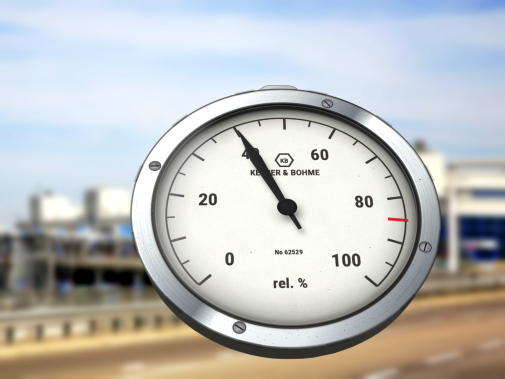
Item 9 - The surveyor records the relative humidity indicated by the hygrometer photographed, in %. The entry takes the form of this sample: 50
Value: 40
